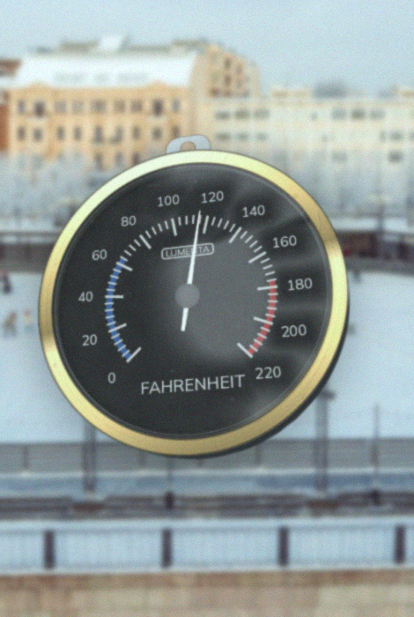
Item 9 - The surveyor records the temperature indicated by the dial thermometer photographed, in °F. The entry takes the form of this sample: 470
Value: 116
